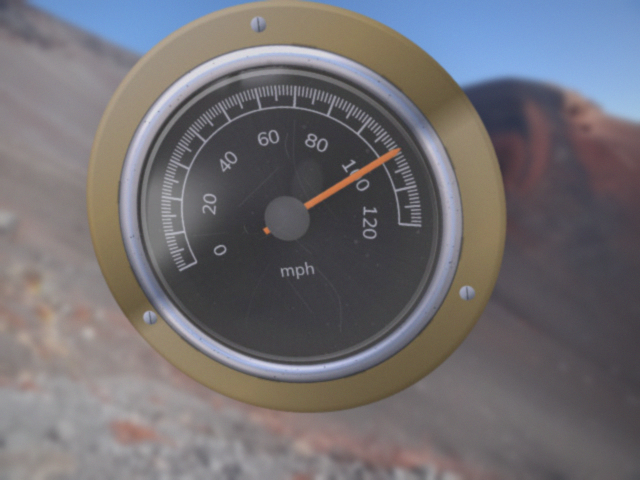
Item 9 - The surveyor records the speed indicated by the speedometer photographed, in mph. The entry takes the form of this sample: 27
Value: 100
